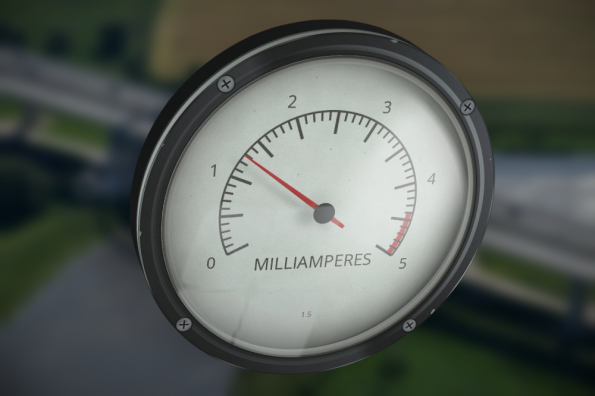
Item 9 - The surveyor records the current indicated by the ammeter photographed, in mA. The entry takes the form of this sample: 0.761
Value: 1.3
